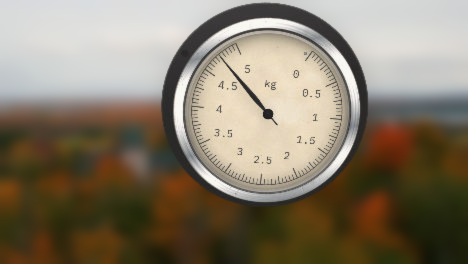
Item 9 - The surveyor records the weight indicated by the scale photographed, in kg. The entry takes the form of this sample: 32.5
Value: 4.75
